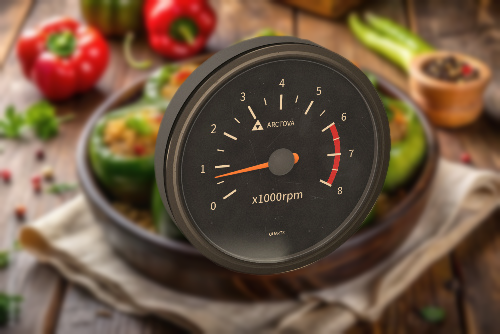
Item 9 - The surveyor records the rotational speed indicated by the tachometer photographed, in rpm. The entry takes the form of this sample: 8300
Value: 750
